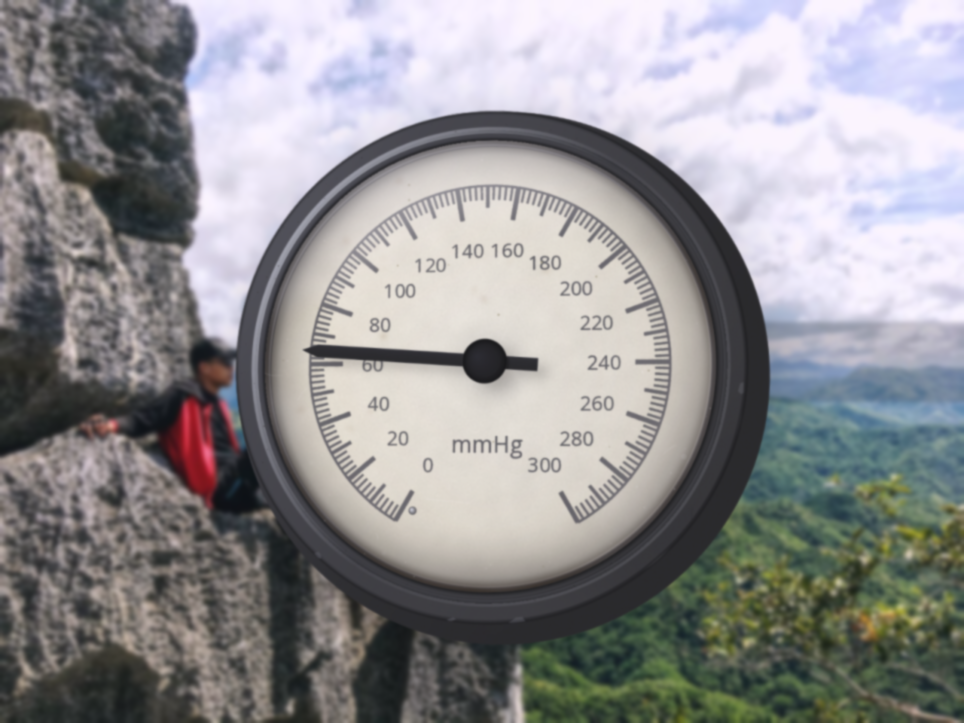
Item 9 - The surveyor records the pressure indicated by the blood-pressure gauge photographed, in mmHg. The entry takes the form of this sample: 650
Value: 64
